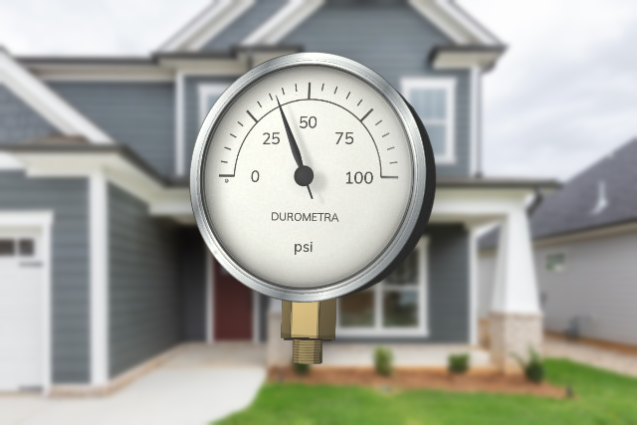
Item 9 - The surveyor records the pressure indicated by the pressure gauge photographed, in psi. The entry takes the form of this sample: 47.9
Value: 37.5
